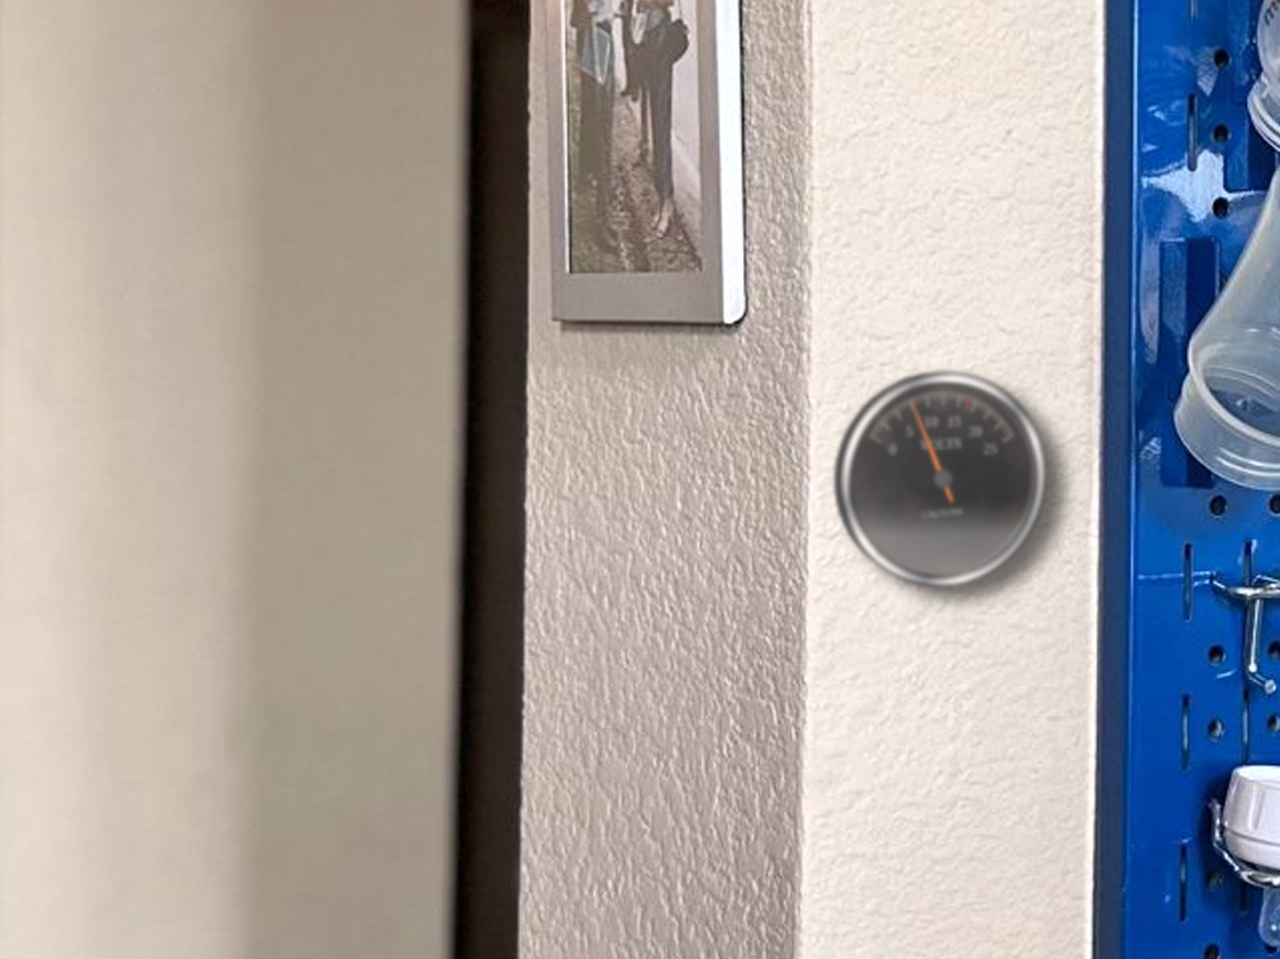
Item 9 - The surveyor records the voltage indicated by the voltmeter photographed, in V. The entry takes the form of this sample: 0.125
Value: 7.5
